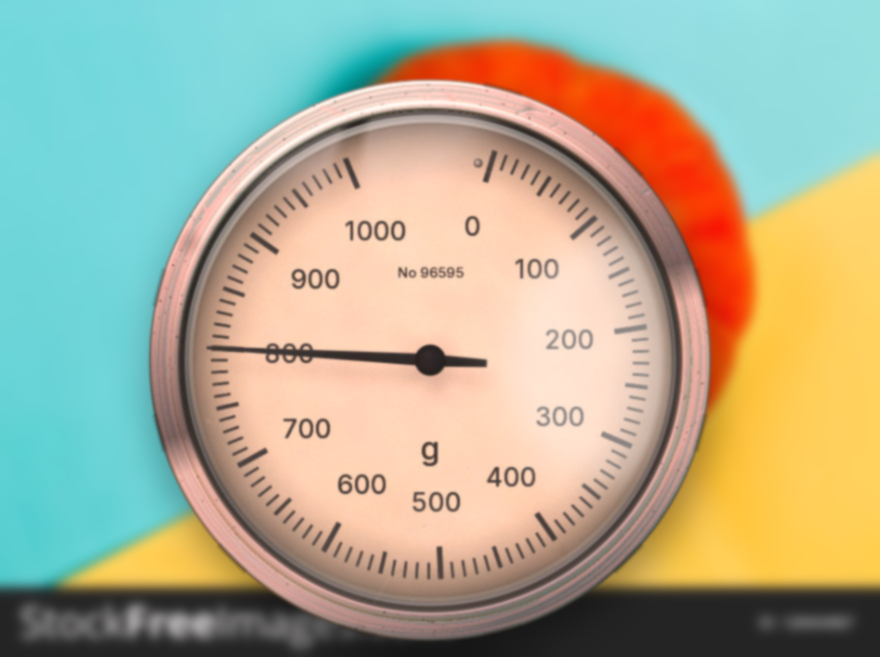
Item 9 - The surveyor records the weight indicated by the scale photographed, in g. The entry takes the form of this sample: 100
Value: 800
